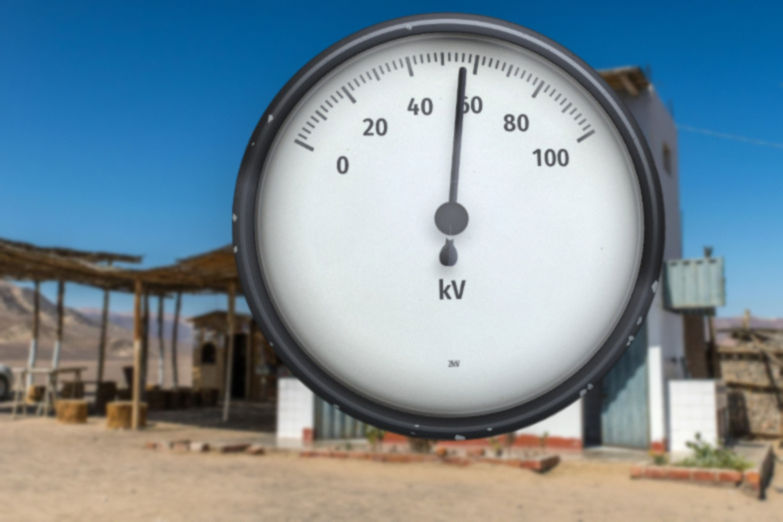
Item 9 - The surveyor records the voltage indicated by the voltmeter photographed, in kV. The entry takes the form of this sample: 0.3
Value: 56
